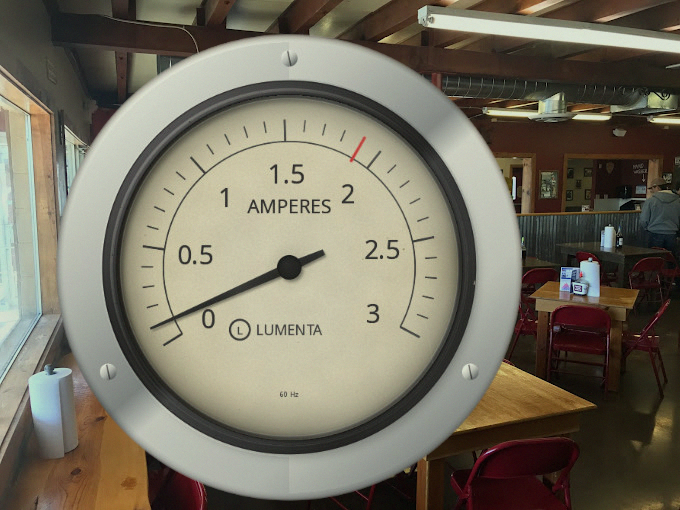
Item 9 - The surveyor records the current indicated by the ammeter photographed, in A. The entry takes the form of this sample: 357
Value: 0.1
